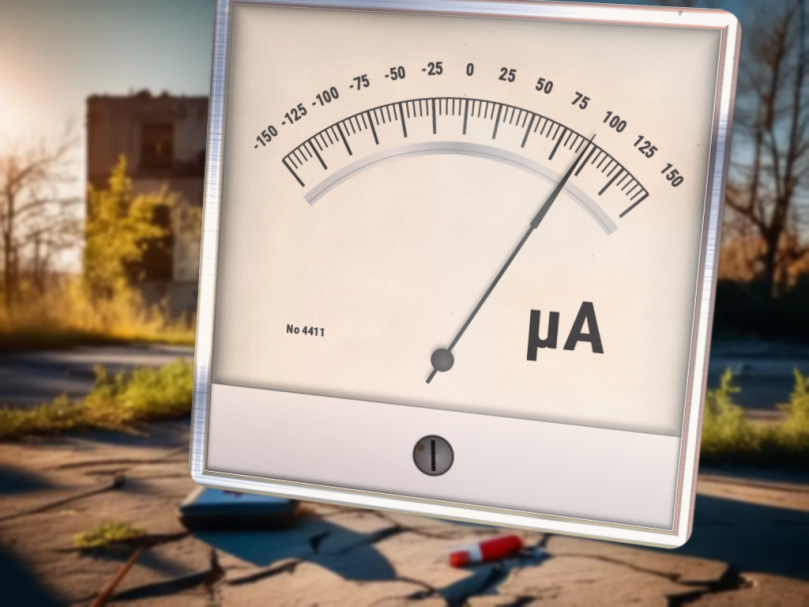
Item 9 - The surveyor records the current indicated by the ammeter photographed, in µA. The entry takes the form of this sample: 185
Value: 95
